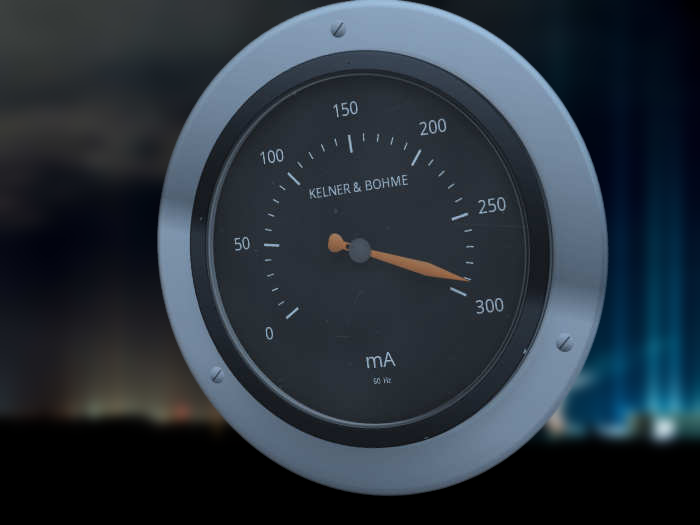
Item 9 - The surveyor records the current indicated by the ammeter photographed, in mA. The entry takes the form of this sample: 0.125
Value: 290
